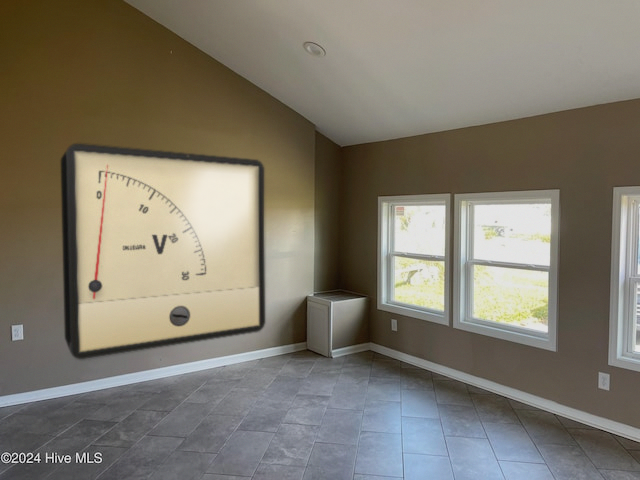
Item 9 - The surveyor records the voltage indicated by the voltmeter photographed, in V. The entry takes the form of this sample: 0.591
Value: 1
